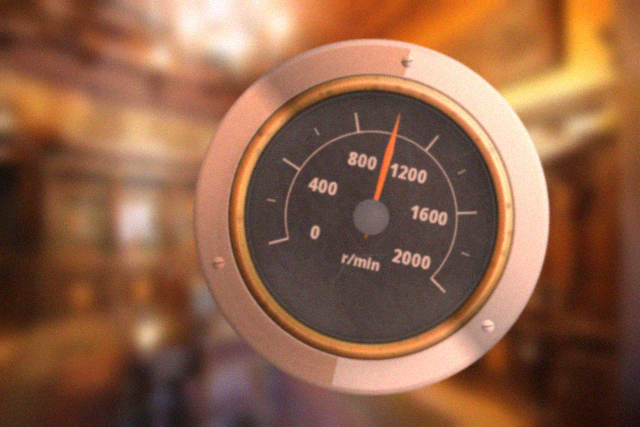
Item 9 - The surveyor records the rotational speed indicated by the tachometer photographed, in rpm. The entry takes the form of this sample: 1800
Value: 1000
